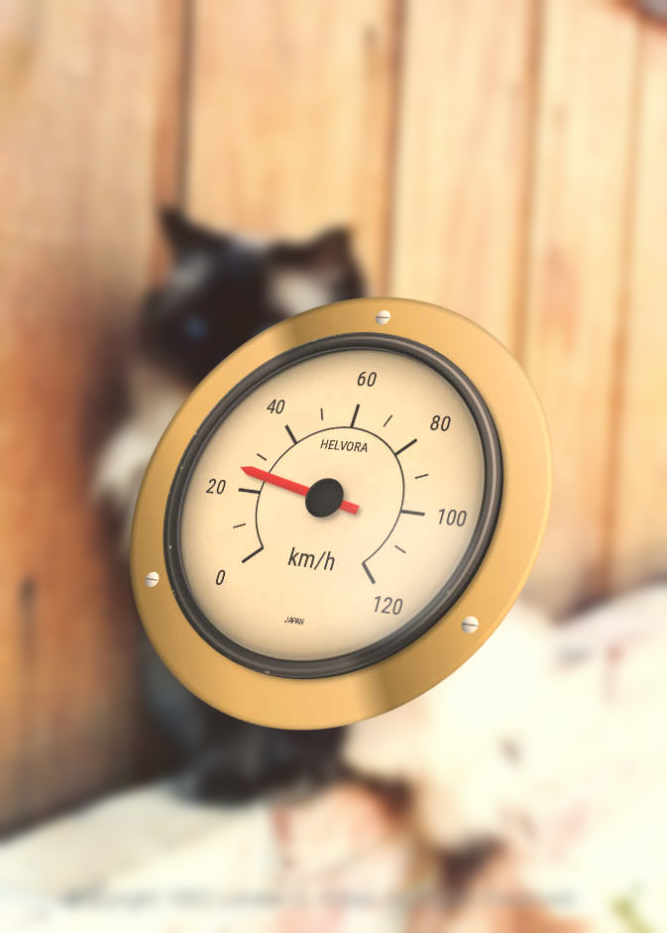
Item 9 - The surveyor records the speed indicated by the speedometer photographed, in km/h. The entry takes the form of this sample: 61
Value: 25
